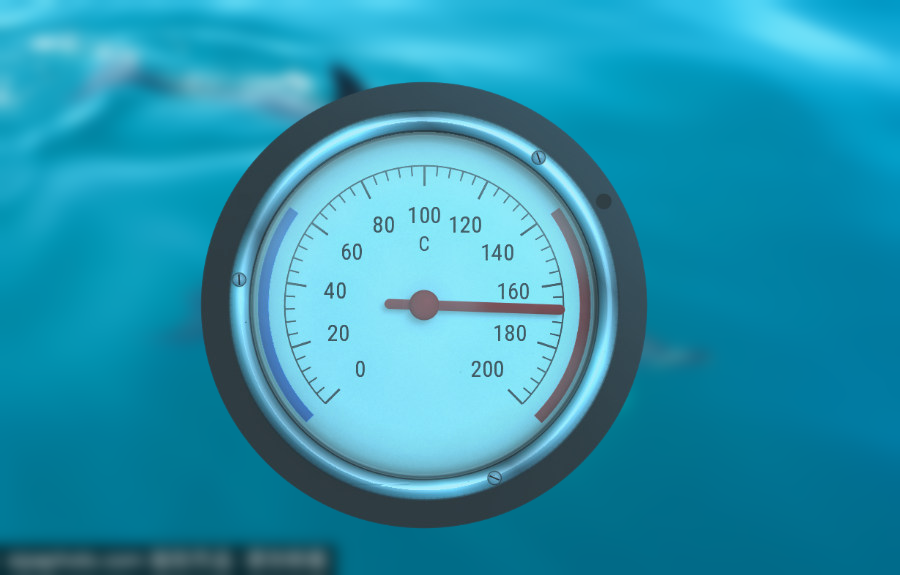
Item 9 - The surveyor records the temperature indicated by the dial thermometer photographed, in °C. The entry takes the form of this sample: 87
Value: 168
